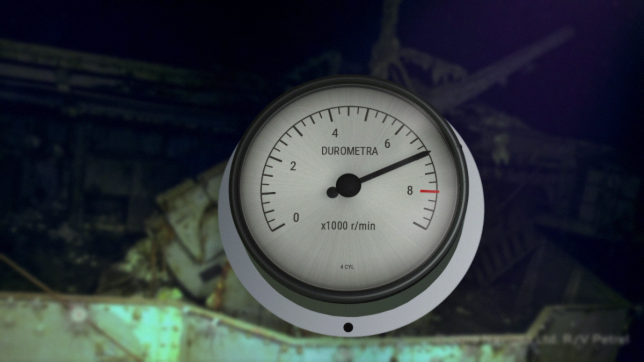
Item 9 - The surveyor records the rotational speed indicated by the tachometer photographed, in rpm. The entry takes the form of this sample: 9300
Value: 7000
